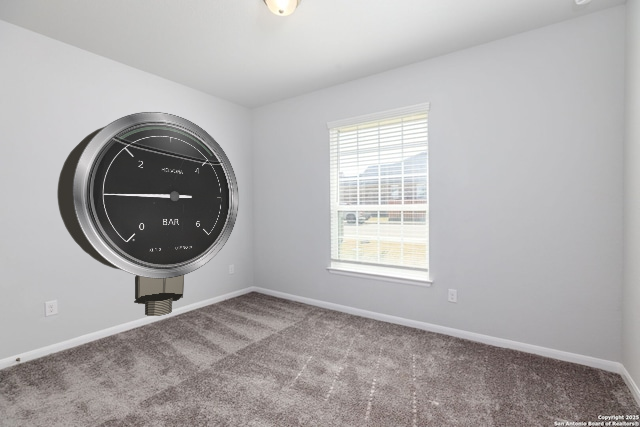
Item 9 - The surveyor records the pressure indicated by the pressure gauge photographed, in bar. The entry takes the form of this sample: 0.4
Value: 1
